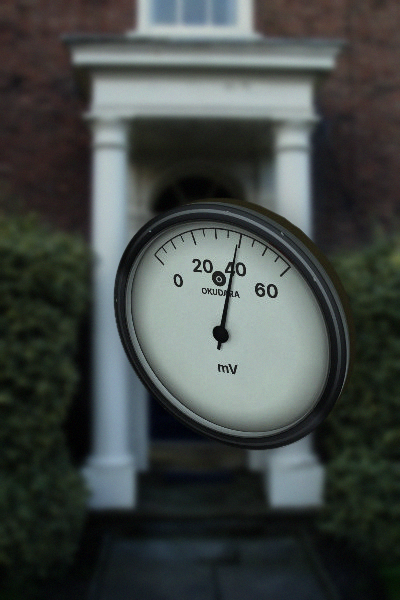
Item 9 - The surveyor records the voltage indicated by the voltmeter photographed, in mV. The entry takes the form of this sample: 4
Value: 40
